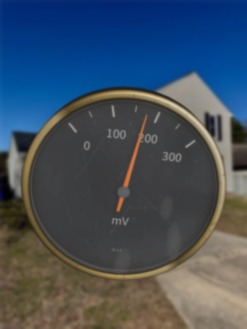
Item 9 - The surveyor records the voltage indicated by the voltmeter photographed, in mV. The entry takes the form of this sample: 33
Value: 175
